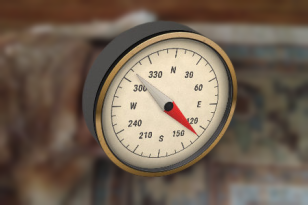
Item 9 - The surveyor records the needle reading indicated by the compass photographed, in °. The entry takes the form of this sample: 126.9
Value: 130
